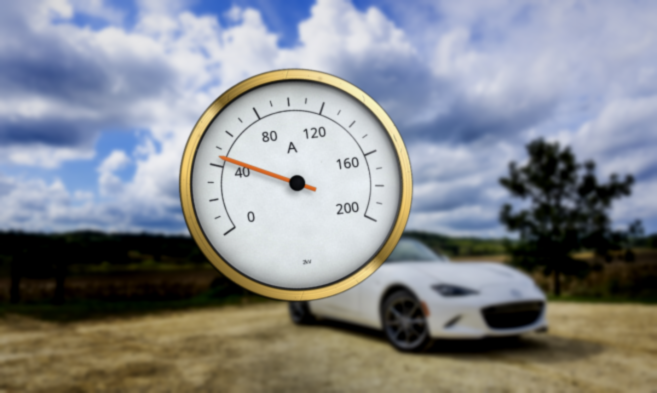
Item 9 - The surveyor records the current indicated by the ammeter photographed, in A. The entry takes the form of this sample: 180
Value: 45
